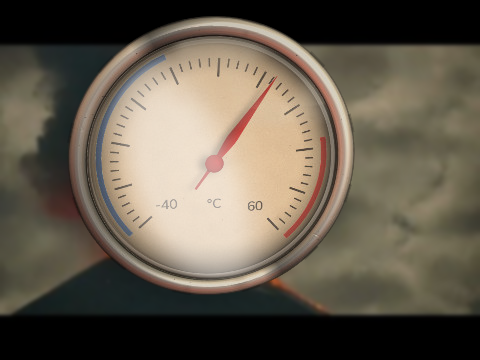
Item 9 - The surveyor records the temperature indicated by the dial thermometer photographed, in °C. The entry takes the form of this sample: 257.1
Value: 22
